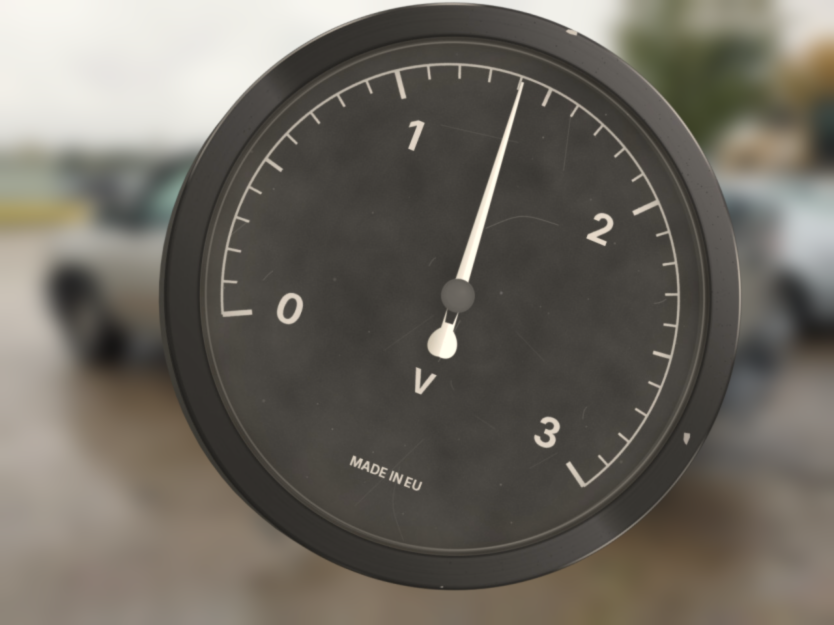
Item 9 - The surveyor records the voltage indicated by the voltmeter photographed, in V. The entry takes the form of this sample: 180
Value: 1.4
